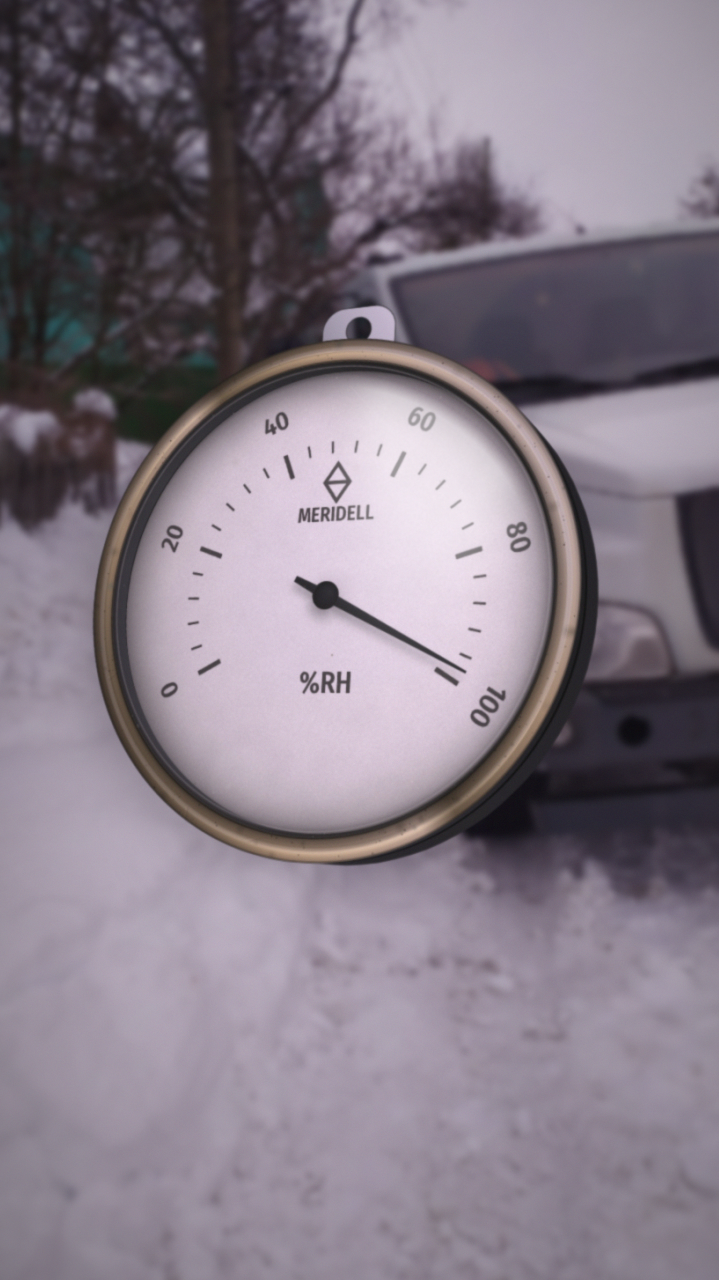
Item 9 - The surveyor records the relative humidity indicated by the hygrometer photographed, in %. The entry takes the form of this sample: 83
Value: 98
